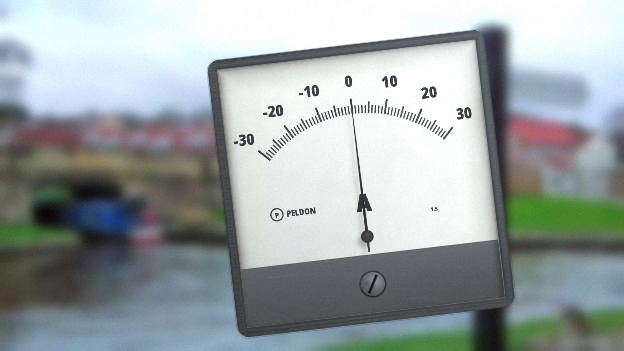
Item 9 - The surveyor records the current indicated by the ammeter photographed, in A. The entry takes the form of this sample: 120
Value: 0
